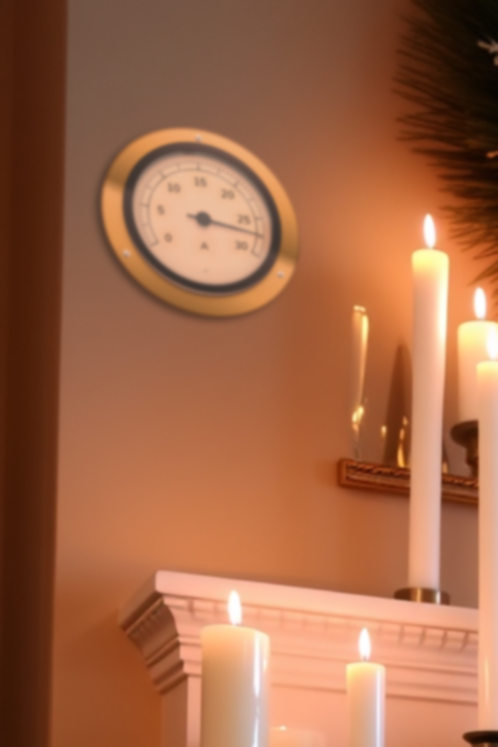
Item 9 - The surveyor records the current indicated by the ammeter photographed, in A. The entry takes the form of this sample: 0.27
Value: 27.5
